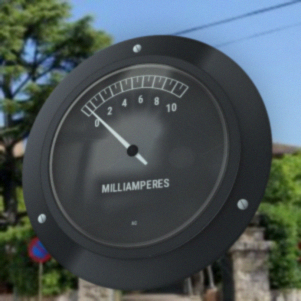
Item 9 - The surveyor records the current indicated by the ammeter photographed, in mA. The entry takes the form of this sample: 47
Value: 0.5
